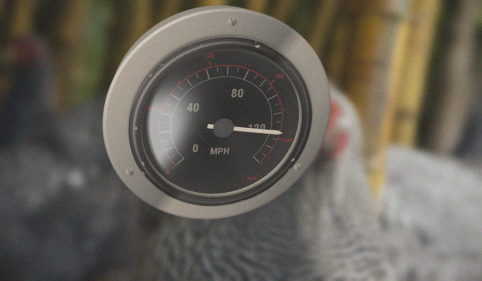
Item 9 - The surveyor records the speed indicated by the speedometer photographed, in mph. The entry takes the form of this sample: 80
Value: 120
